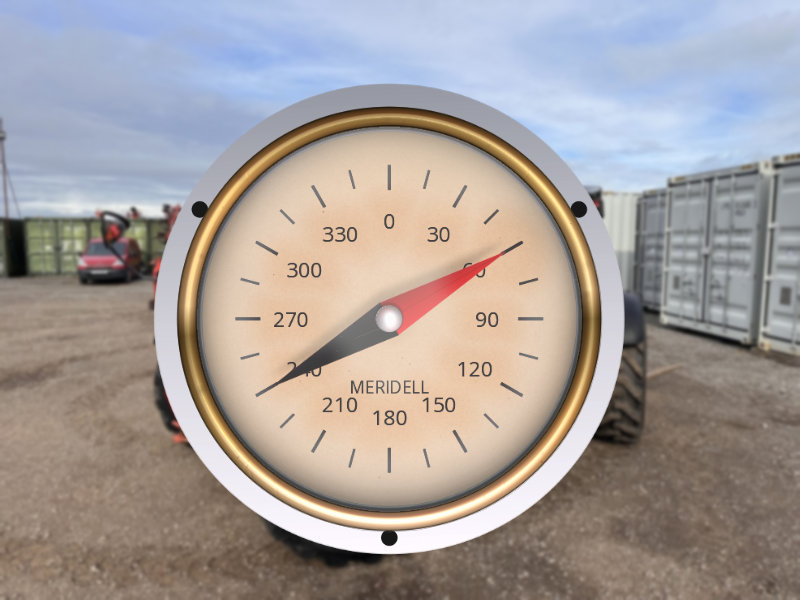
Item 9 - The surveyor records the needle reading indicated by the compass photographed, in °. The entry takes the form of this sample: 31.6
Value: 60
